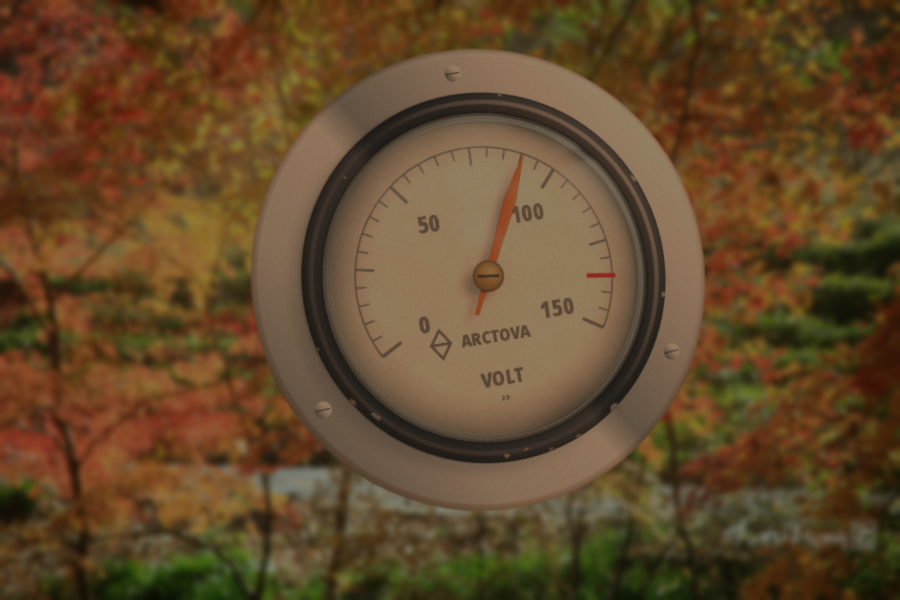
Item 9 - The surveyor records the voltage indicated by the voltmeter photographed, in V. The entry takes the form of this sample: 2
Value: 90
